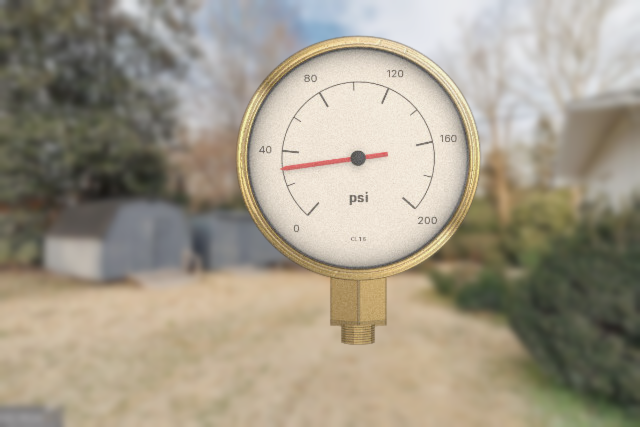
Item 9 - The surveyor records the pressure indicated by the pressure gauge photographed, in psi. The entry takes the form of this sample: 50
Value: 30
